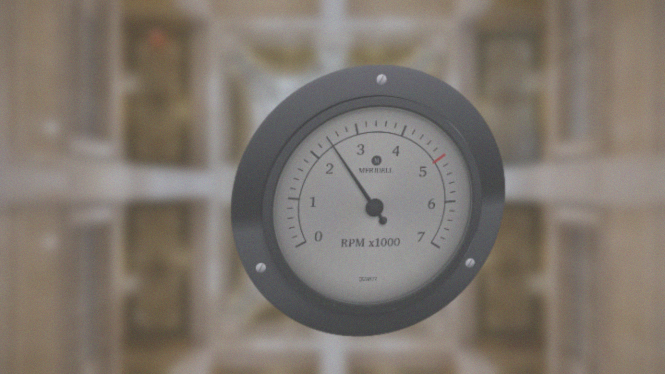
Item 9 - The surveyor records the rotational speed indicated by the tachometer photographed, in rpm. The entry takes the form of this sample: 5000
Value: 2400
